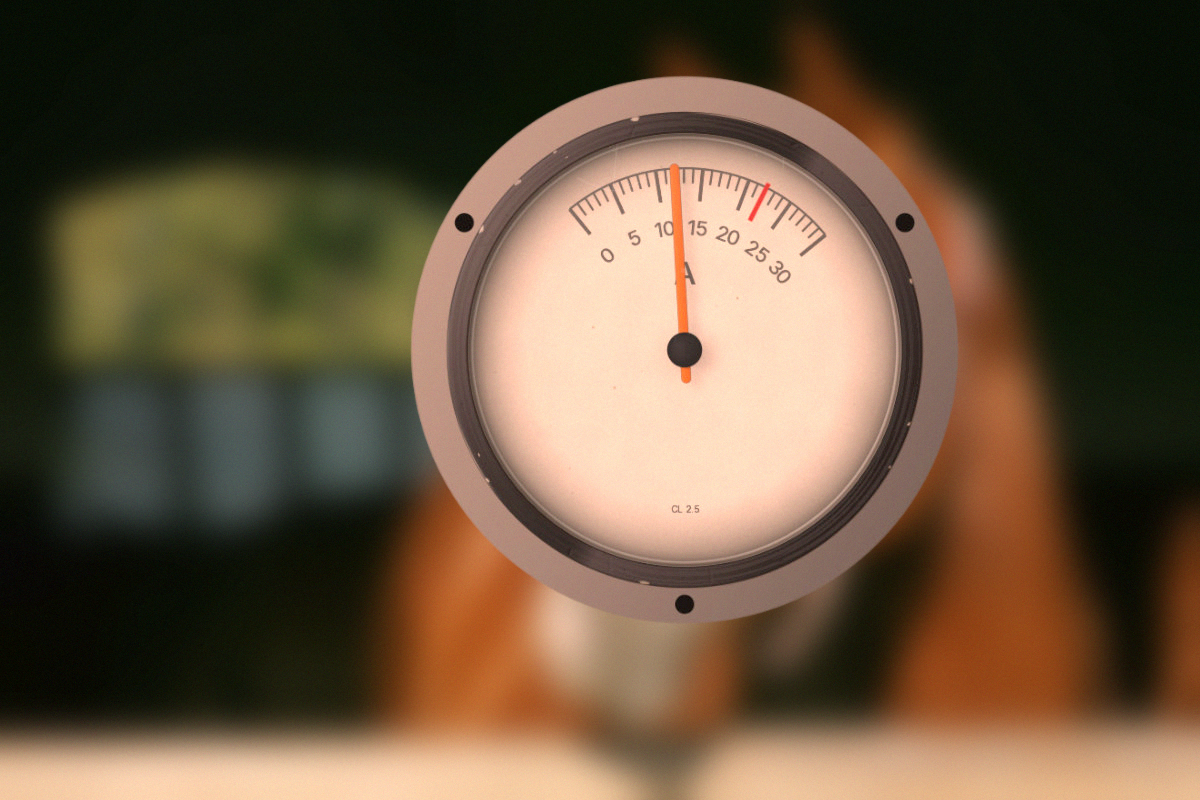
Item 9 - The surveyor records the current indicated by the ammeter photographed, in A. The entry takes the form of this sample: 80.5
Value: 12
